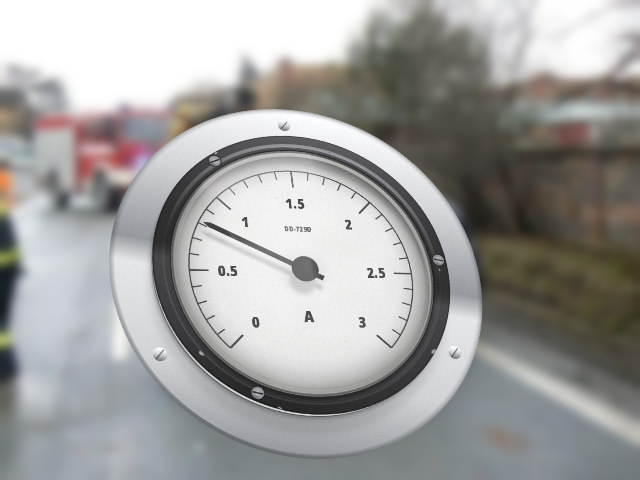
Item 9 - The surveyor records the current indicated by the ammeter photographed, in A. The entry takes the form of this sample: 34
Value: 0.8
